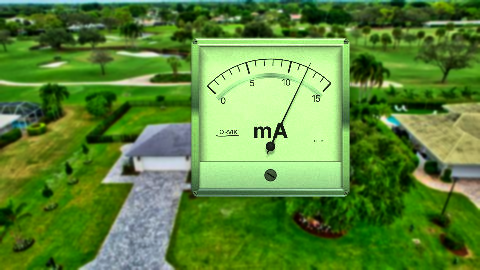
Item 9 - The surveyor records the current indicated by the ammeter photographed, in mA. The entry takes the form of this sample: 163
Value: 12
